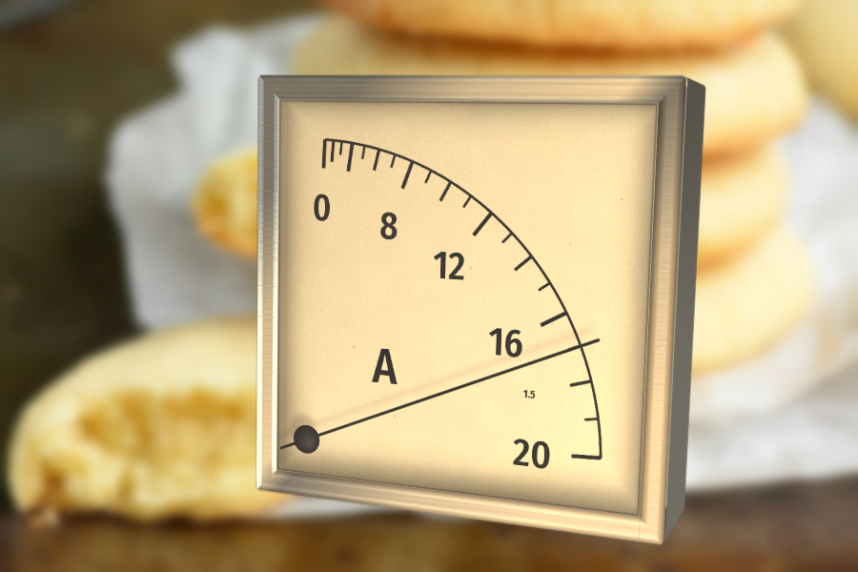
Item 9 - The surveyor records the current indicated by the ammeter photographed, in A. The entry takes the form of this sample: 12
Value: 17
